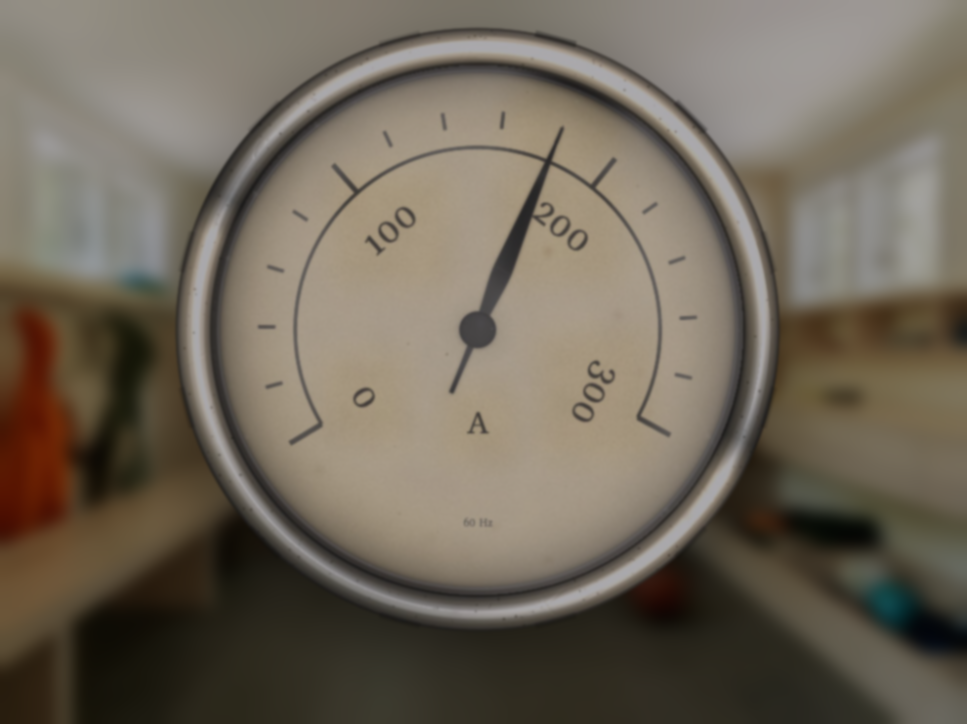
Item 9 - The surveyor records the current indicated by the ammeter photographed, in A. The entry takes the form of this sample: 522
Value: 180
